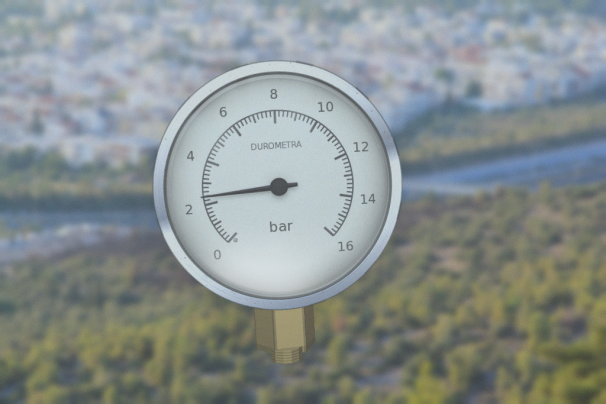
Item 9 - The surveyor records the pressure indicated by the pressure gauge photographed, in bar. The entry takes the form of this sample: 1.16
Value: 2.4
